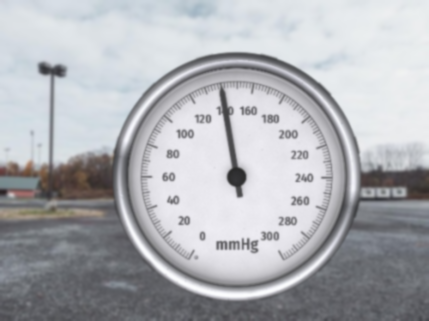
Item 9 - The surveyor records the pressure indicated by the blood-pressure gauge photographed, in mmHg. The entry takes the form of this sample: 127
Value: 140
